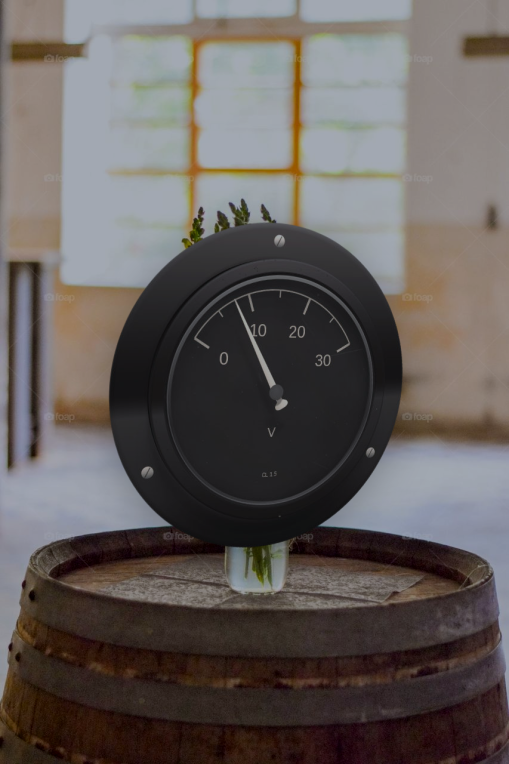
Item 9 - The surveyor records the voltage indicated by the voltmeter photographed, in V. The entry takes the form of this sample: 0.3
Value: 7.5
